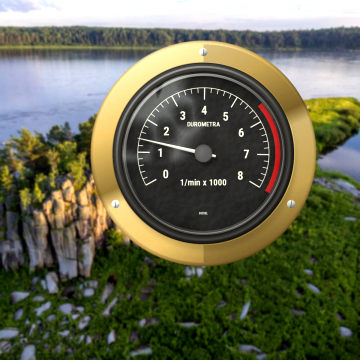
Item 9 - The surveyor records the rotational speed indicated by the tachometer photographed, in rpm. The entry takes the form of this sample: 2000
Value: 1400
